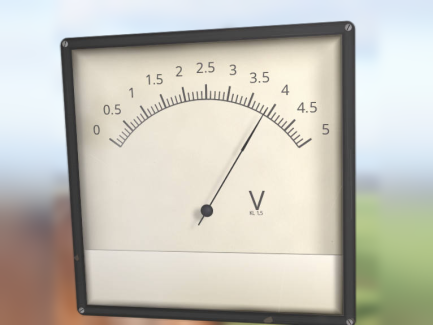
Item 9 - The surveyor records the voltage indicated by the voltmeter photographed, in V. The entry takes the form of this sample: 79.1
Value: 3.9
